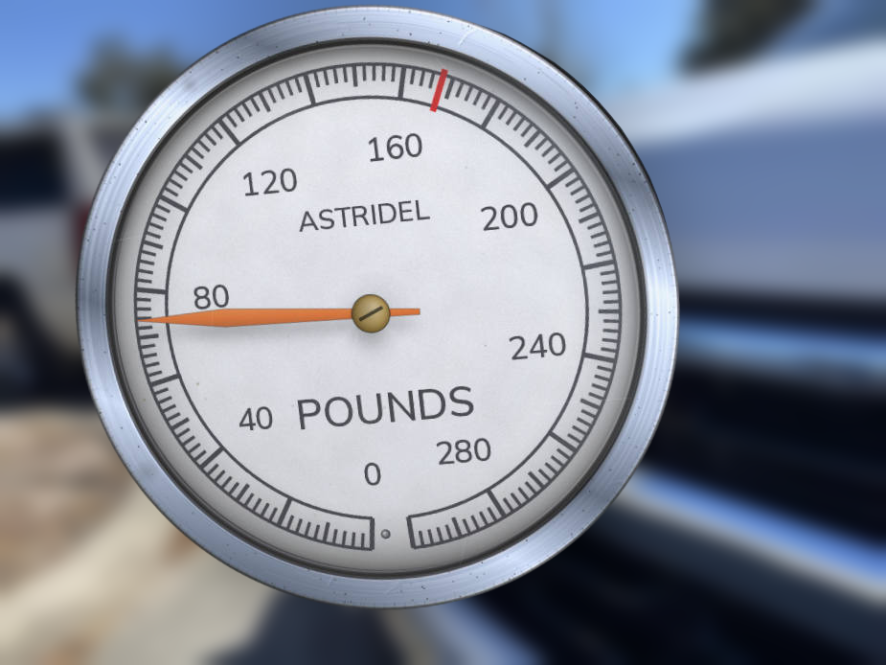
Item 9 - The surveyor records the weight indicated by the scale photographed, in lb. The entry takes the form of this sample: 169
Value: 74
